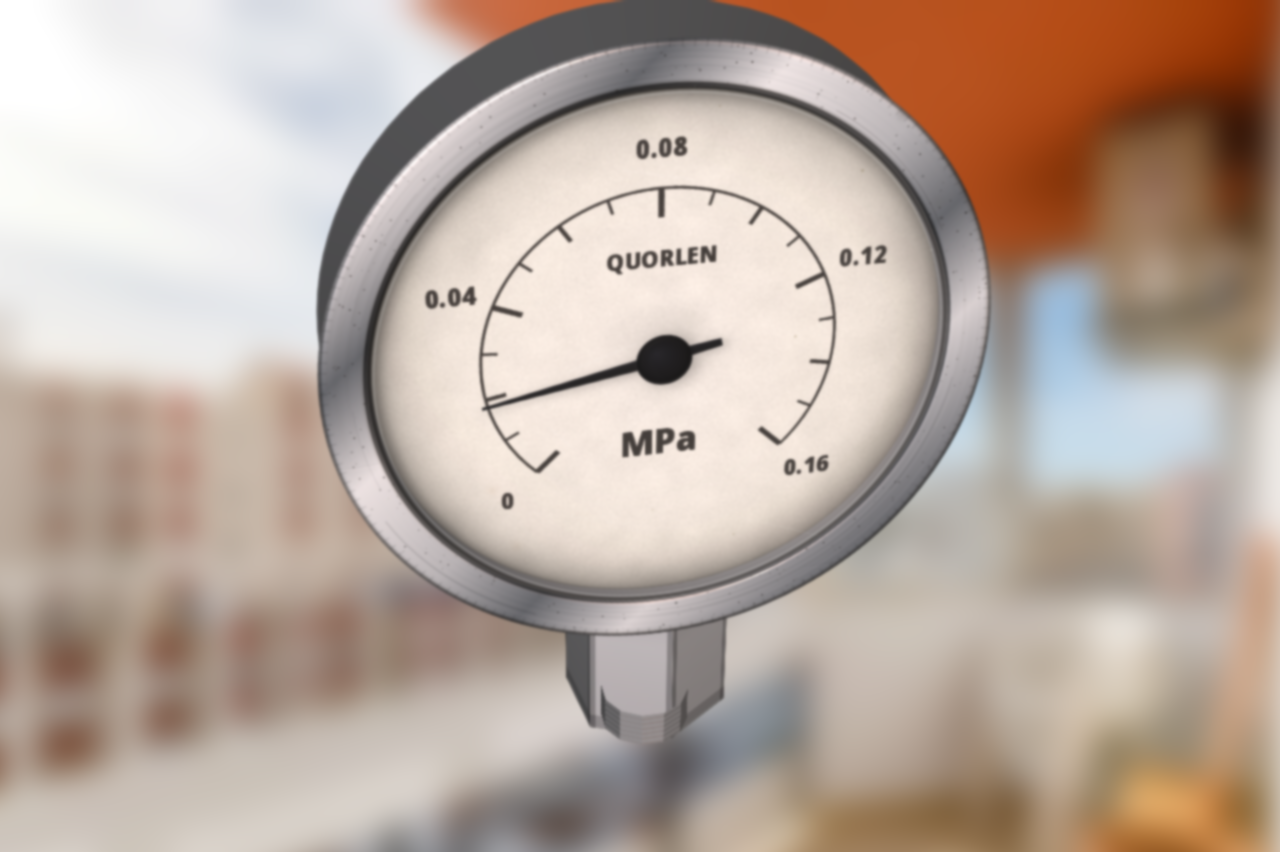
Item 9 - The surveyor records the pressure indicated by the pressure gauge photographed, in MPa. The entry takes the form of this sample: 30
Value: 0.02
